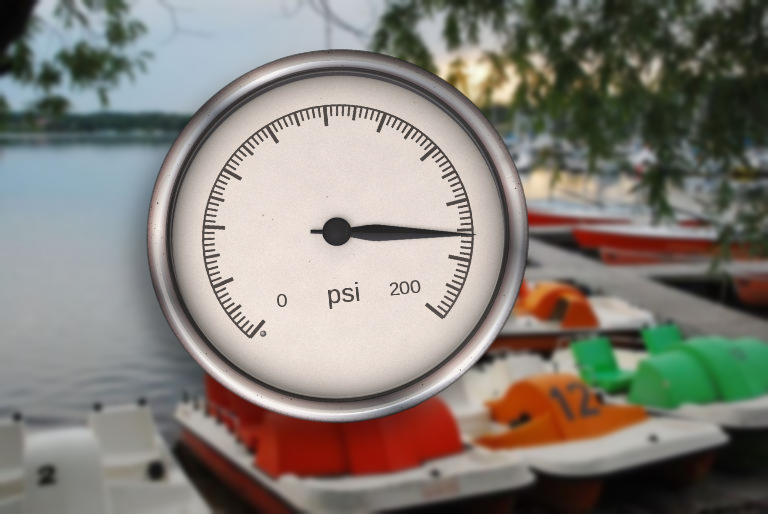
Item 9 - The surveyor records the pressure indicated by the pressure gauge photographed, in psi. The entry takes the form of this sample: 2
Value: 172
